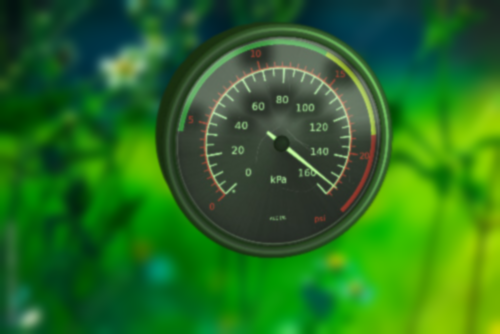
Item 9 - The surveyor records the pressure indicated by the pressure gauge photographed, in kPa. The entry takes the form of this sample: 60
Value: 155
